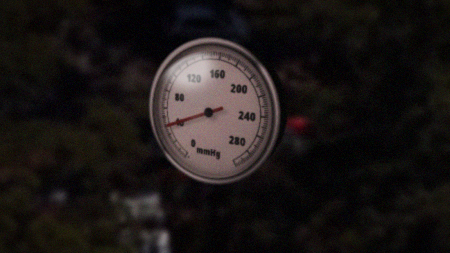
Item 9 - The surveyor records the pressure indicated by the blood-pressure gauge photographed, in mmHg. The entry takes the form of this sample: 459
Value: 40
